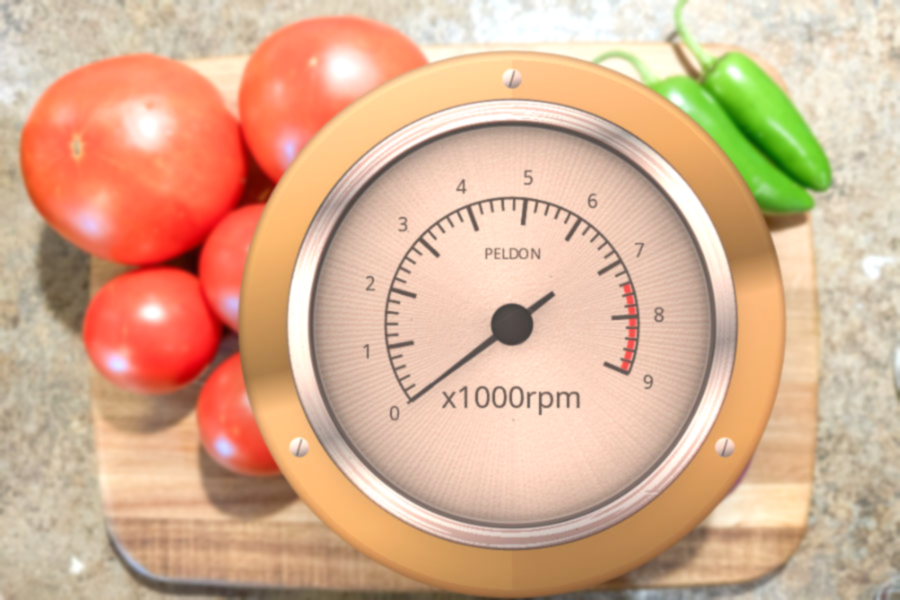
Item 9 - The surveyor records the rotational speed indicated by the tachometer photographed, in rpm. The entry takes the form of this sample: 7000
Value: 0
